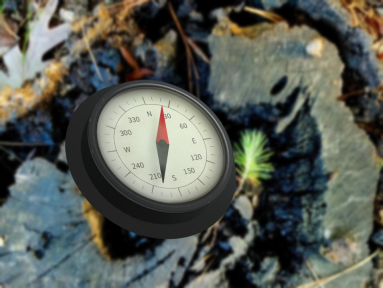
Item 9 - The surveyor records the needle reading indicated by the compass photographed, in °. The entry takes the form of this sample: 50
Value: 20
